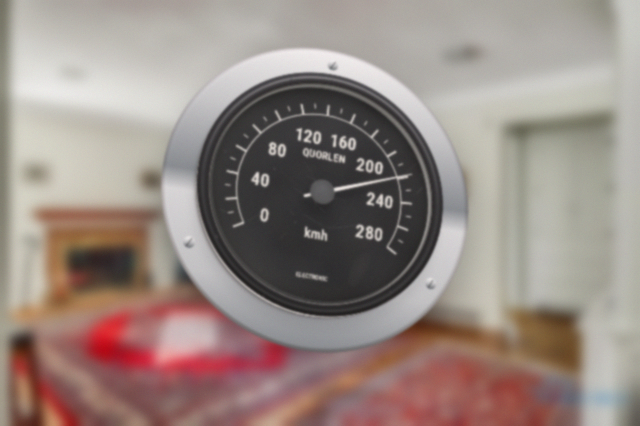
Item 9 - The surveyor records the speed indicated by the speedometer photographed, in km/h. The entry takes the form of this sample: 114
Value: 220
